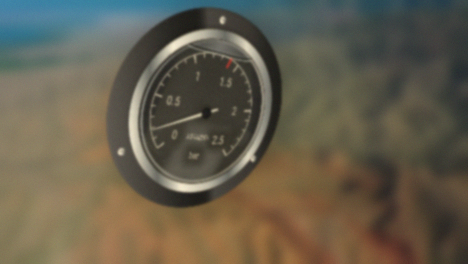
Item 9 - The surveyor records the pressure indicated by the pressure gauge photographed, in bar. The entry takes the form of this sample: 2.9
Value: 0.2
